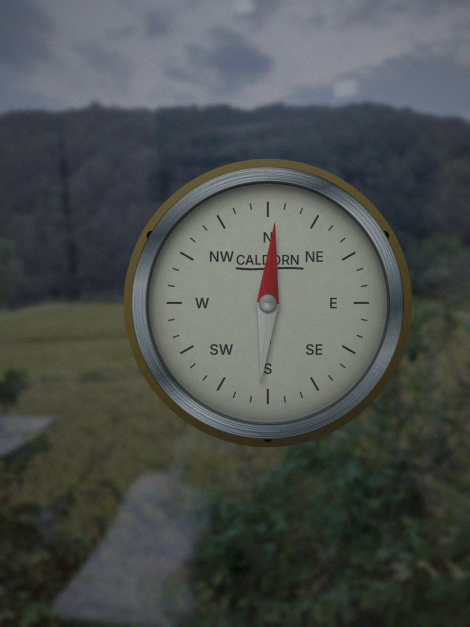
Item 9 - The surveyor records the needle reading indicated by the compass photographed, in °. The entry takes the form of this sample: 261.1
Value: 5
